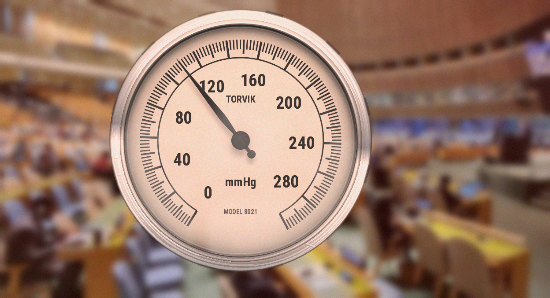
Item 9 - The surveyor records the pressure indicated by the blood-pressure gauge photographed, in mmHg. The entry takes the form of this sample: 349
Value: 110
